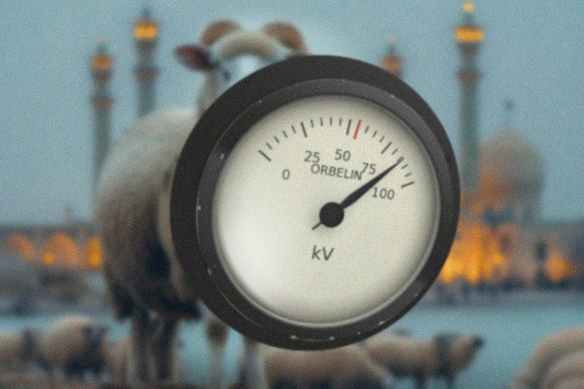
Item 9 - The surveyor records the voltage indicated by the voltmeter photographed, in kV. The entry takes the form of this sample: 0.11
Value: 85
